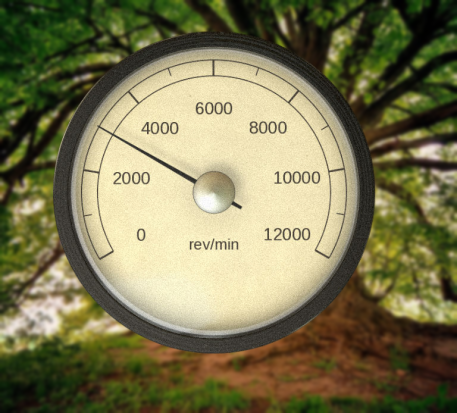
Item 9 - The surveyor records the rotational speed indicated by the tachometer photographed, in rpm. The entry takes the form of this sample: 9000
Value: 3000
